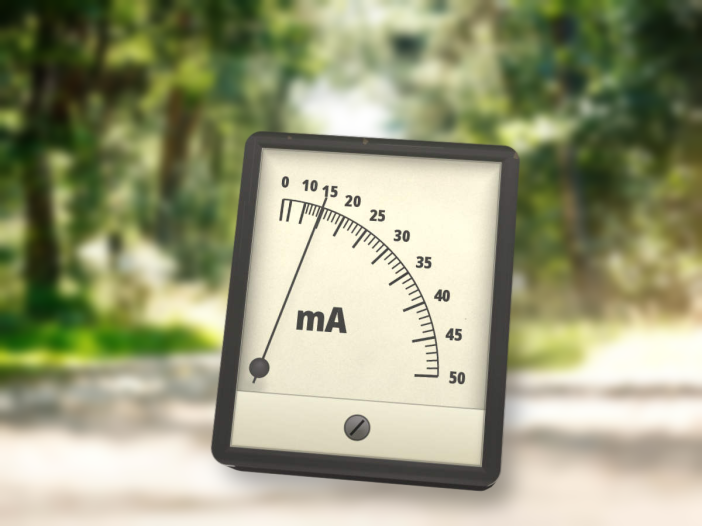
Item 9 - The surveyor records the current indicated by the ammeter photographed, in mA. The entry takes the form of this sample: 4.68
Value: 15
